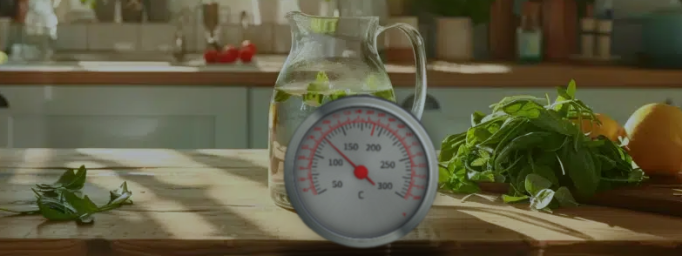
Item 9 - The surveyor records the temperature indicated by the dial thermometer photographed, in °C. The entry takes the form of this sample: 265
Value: 125
